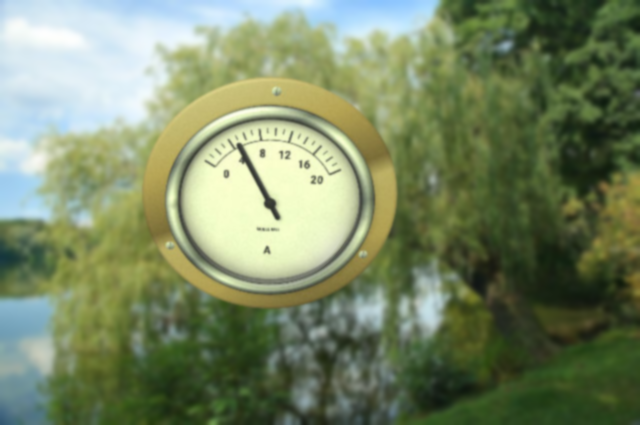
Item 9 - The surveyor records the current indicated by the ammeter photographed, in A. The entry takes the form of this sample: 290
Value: 5
